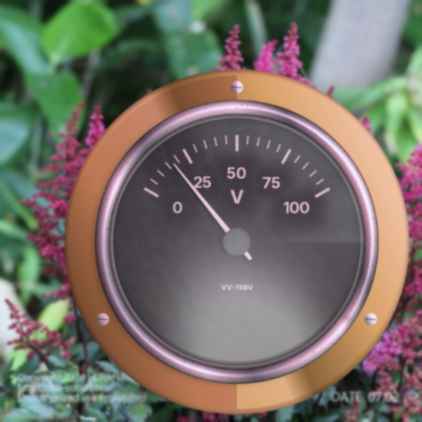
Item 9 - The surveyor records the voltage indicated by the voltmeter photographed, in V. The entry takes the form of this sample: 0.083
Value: 17.5
